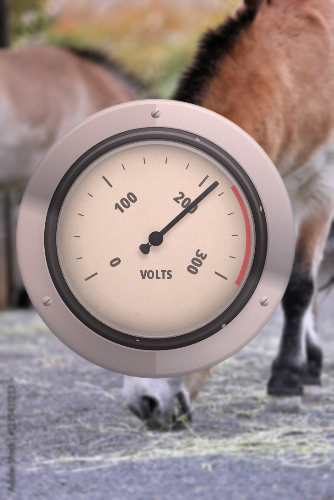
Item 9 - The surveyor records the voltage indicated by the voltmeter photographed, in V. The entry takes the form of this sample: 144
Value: 210
